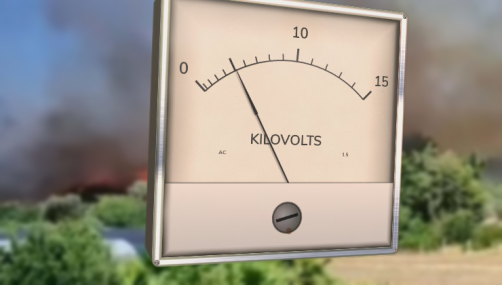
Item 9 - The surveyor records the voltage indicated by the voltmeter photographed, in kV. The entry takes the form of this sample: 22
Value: 5
